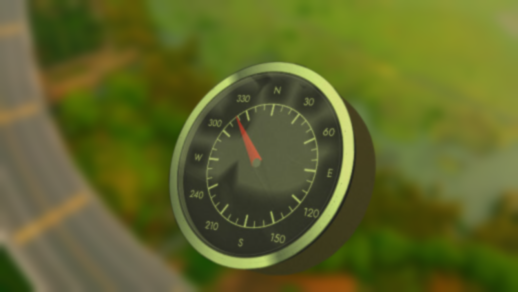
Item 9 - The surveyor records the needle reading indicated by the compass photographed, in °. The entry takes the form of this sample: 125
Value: 320
